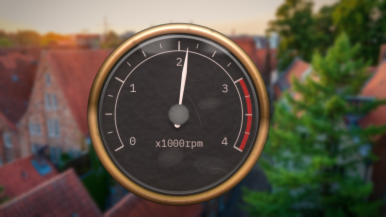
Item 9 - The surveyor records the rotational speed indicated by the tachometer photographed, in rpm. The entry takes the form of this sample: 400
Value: 2125
